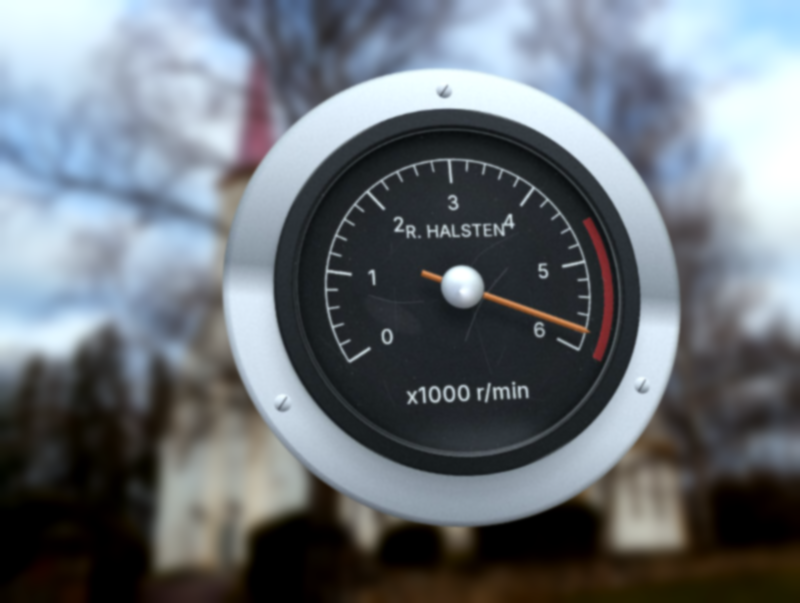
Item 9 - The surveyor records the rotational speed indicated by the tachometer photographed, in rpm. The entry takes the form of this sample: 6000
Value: 5800
